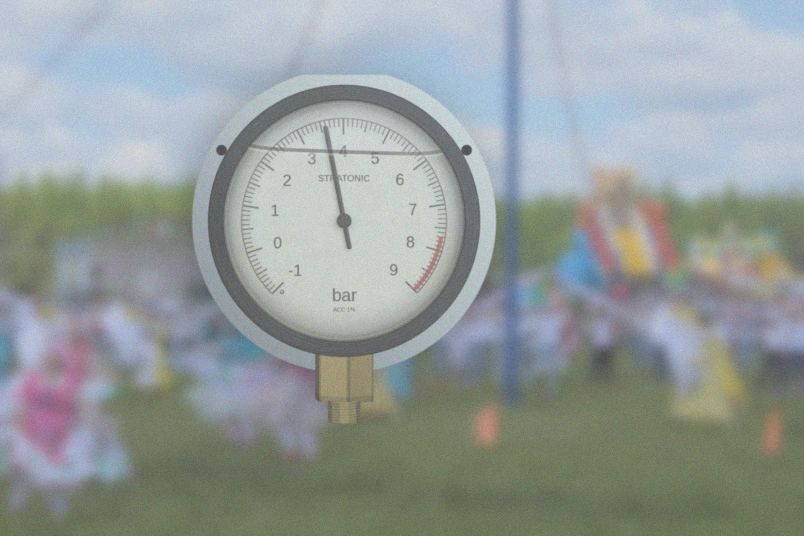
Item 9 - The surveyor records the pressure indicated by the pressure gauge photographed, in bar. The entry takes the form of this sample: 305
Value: 3.6
